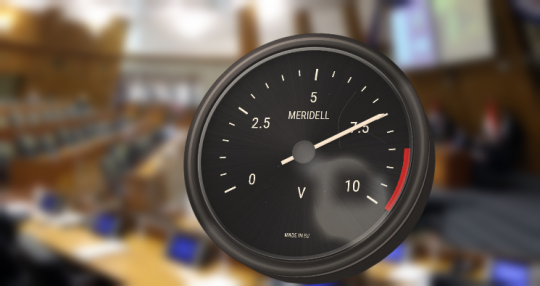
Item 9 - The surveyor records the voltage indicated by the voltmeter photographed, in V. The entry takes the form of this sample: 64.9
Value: 7.5
